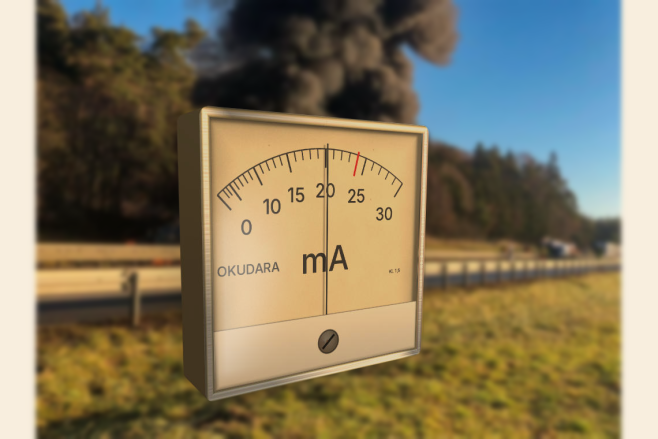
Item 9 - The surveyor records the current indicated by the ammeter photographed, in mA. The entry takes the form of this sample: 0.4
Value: 20
